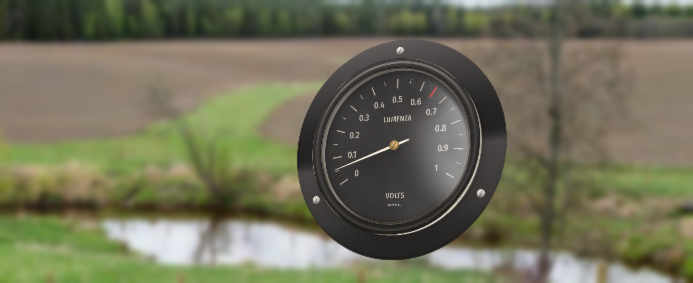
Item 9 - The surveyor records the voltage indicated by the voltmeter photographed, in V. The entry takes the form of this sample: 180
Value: 0.05
